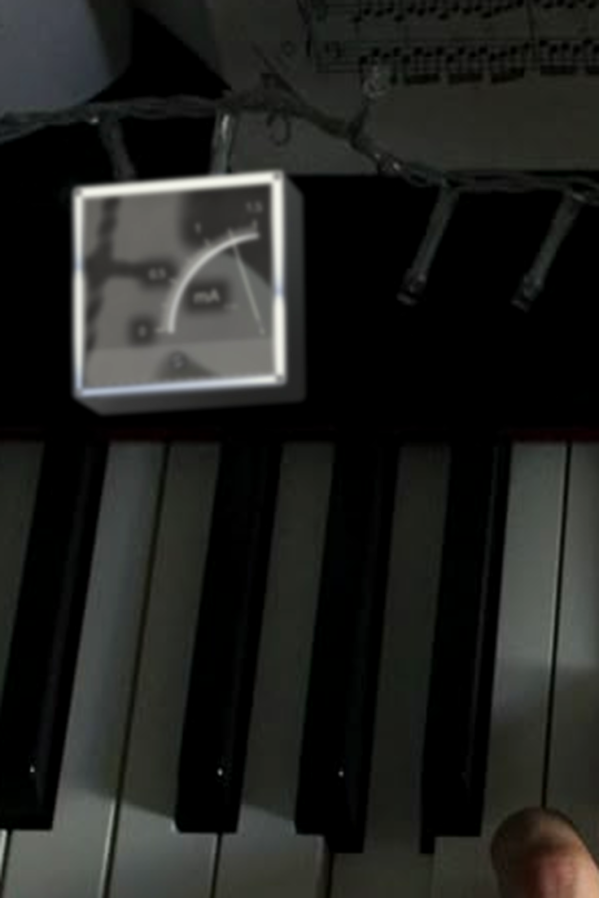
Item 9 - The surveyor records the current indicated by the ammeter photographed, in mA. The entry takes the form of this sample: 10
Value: 1.25
